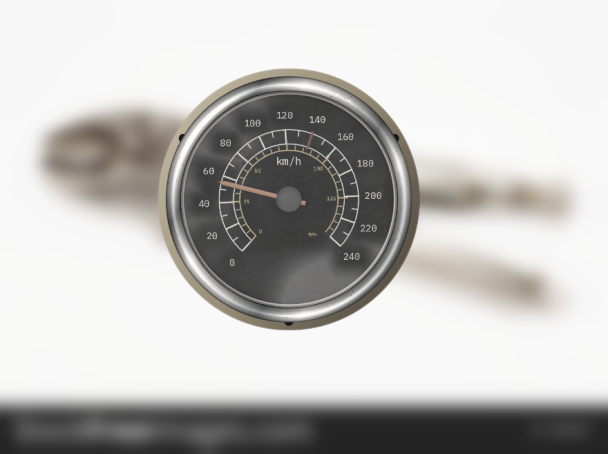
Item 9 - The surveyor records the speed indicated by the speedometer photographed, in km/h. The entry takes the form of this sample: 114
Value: 55
